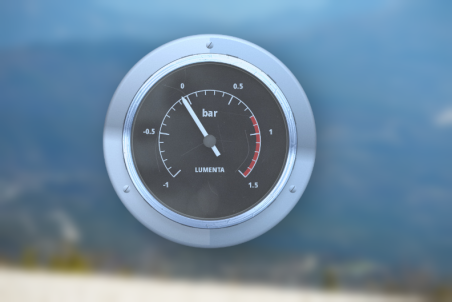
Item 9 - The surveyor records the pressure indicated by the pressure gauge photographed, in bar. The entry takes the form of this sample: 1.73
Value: -0.05
